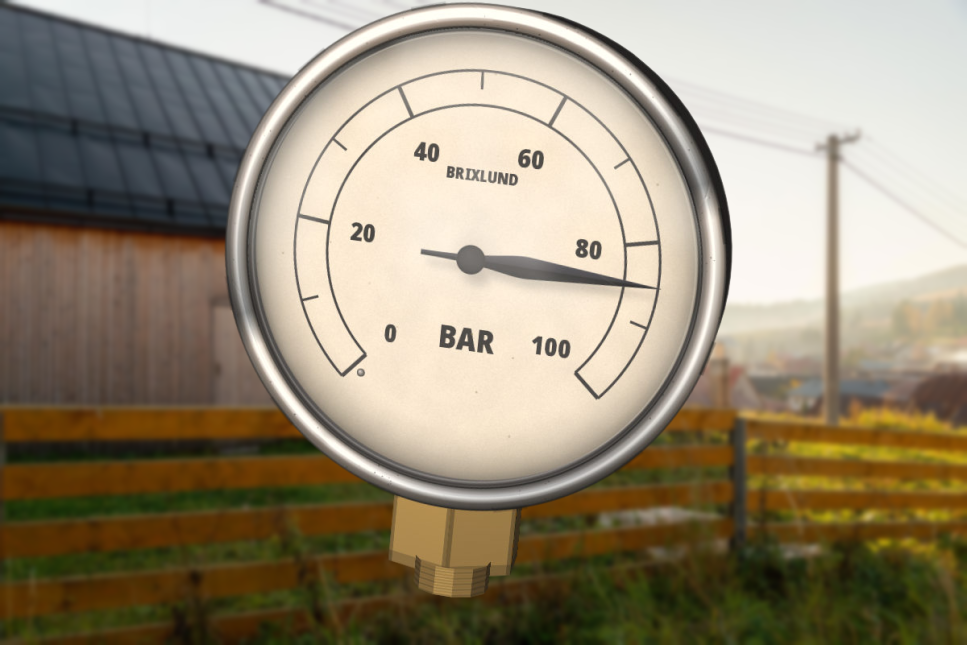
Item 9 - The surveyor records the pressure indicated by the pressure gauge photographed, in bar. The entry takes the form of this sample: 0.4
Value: 85
